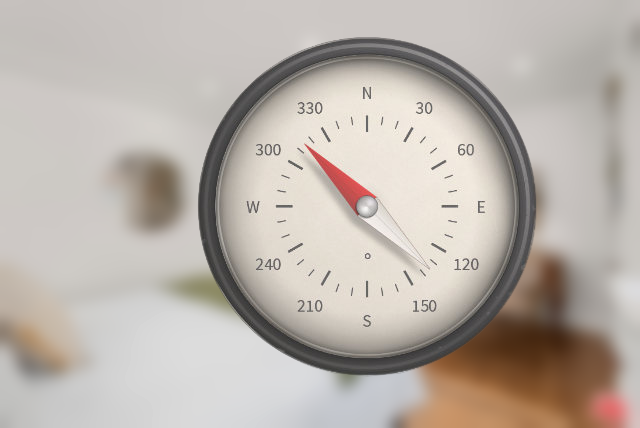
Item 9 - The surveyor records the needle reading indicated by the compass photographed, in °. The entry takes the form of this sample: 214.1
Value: 315
